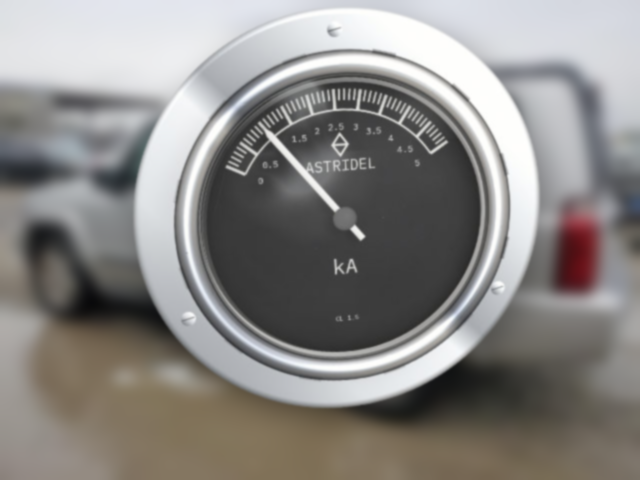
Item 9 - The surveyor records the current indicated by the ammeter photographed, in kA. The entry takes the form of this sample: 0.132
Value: 1
